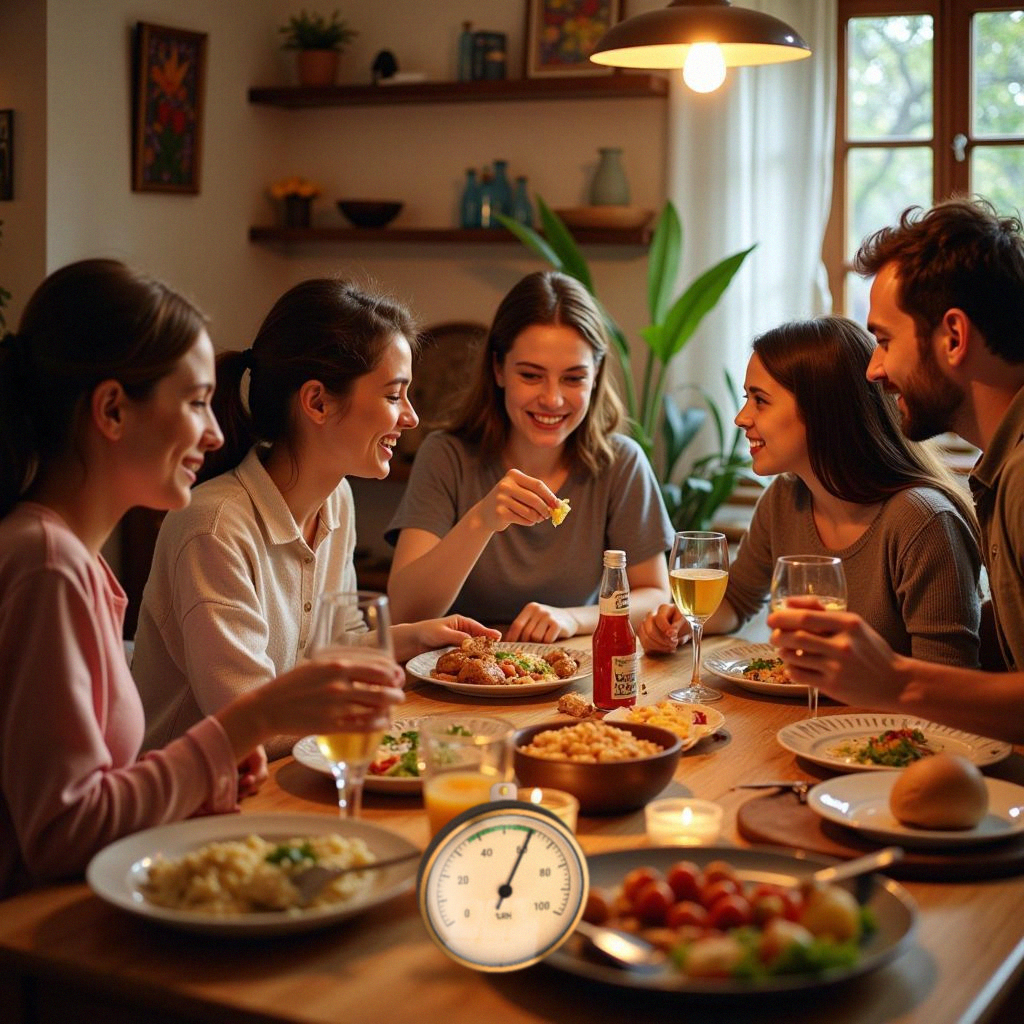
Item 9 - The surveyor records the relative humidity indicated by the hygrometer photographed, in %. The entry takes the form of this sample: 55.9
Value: 60
